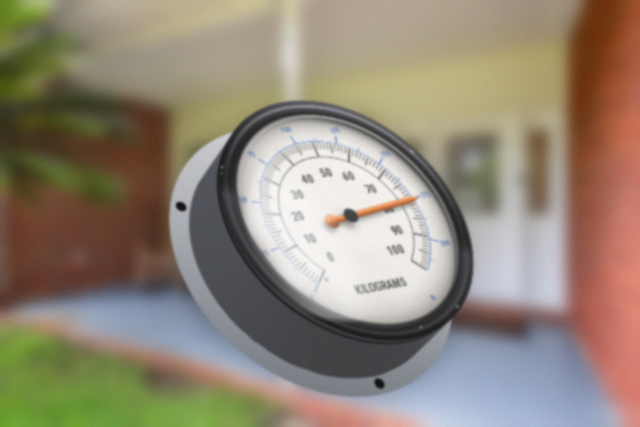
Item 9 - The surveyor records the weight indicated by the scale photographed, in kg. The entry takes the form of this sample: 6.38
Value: 80
